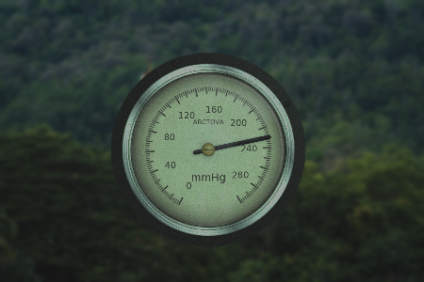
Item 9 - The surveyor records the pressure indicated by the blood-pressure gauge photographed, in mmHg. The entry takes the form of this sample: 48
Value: 230
